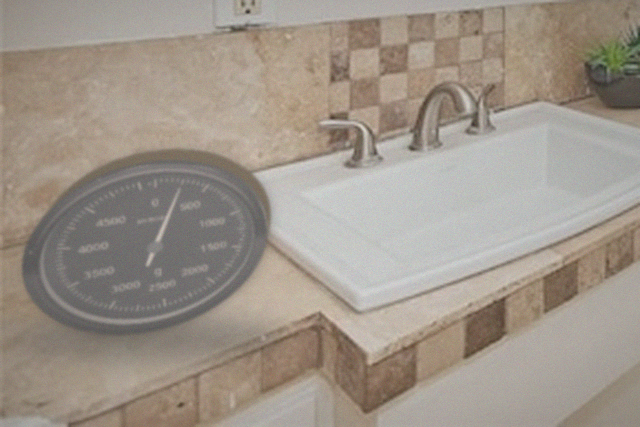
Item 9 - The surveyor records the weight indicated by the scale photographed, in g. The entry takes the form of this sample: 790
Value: 250
